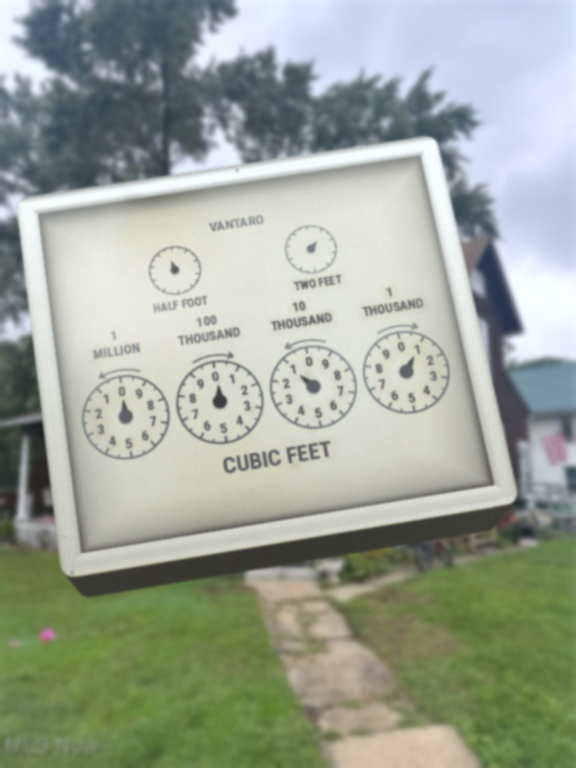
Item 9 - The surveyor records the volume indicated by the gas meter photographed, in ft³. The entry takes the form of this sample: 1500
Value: 1100
